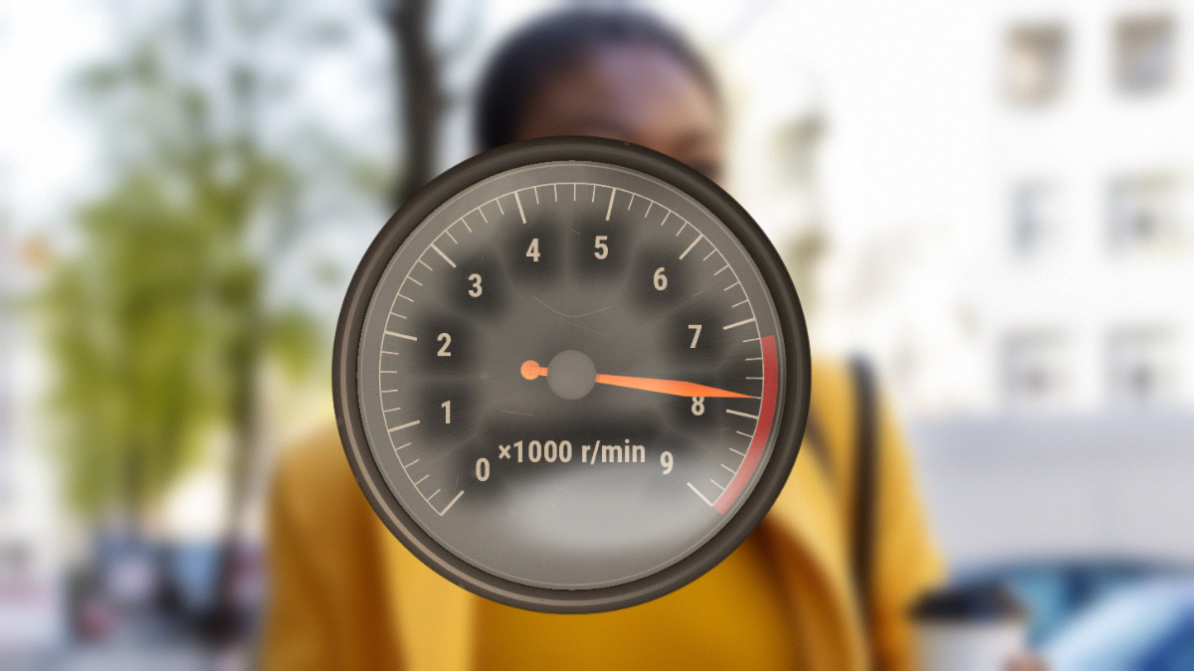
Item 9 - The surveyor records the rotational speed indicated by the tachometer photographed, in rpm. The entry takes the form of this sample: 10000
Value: 7800
